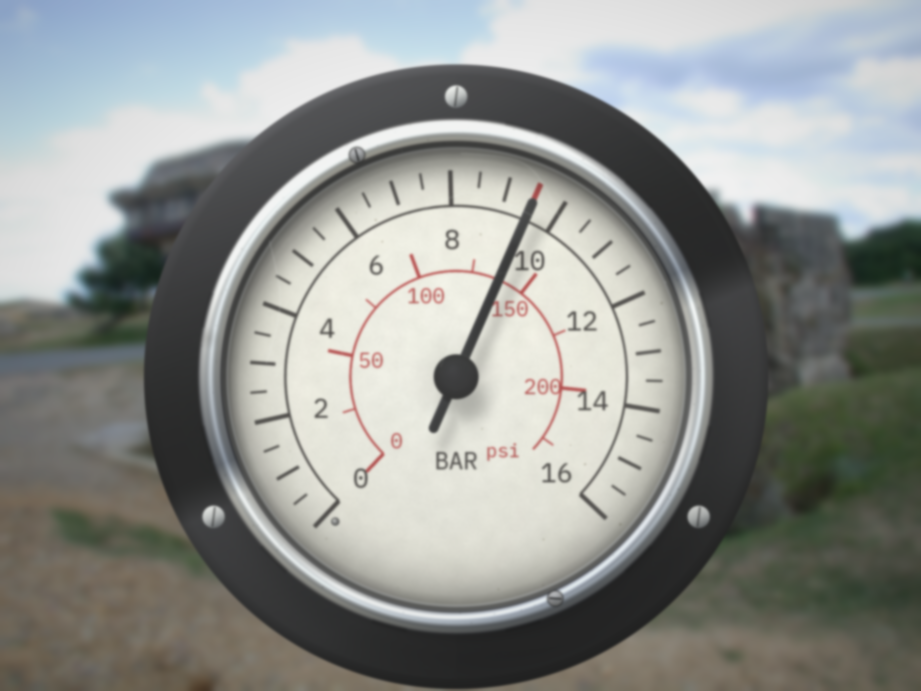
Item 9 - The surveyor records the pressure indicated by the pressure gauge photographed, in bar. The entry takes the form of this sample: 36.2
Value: 9.5
